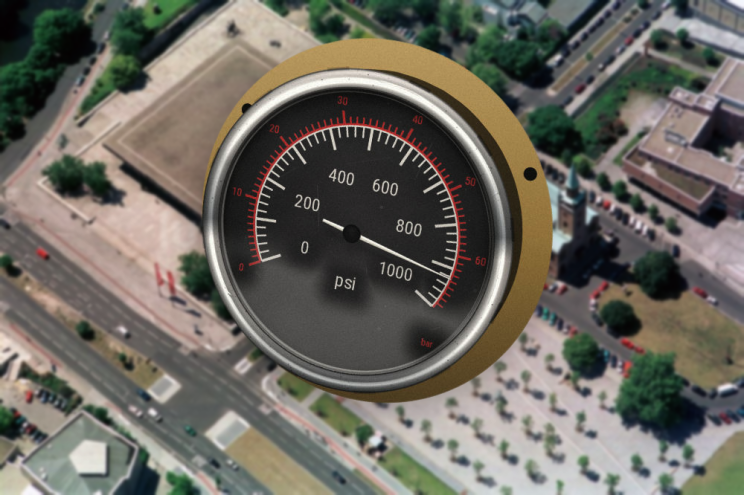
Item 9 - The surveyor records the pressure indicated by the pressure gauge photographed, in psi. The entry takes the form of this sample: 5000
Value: 920
